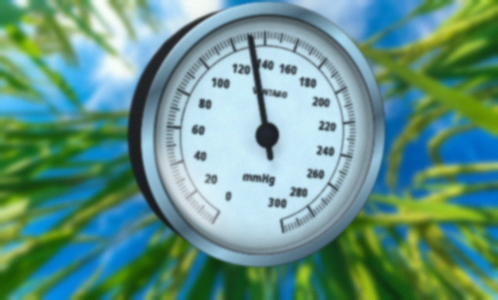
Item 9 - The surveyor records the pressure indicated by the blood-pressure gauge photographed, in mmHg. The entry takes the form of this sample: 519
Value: 130
